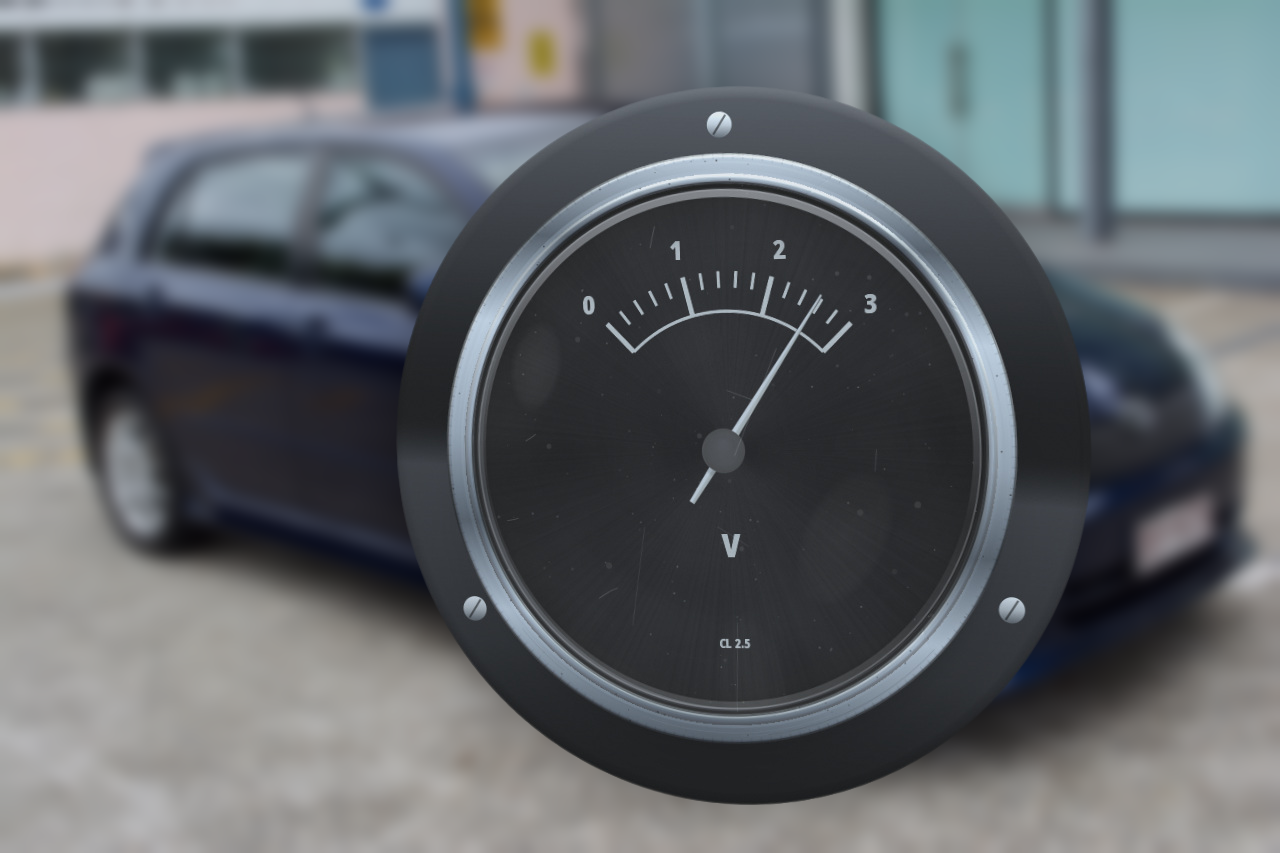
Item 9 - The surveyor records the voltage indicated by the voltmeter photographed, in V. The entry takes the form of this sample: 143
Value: 2.6
